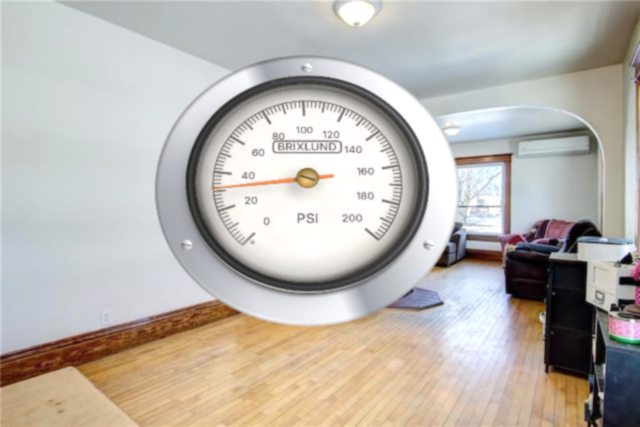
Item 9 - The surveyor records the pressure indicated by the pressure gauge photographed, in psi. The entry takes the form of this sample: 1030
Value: 30
